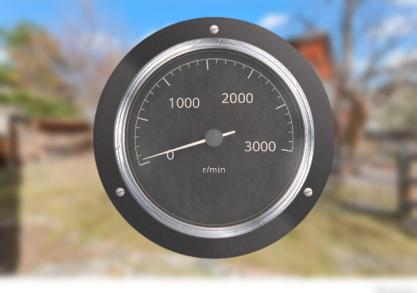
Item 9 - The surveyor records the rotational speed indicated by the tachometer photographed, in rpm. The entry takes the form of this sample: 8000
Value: 50
